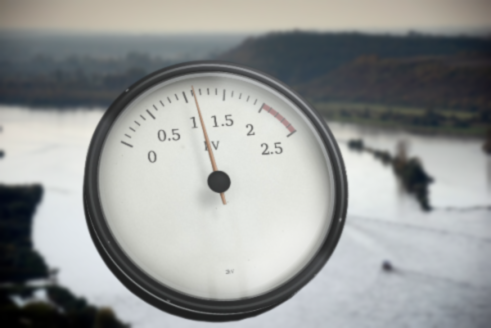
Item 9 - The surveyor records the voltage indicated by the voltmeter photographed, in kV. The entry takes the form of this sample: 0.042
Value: 1.1
